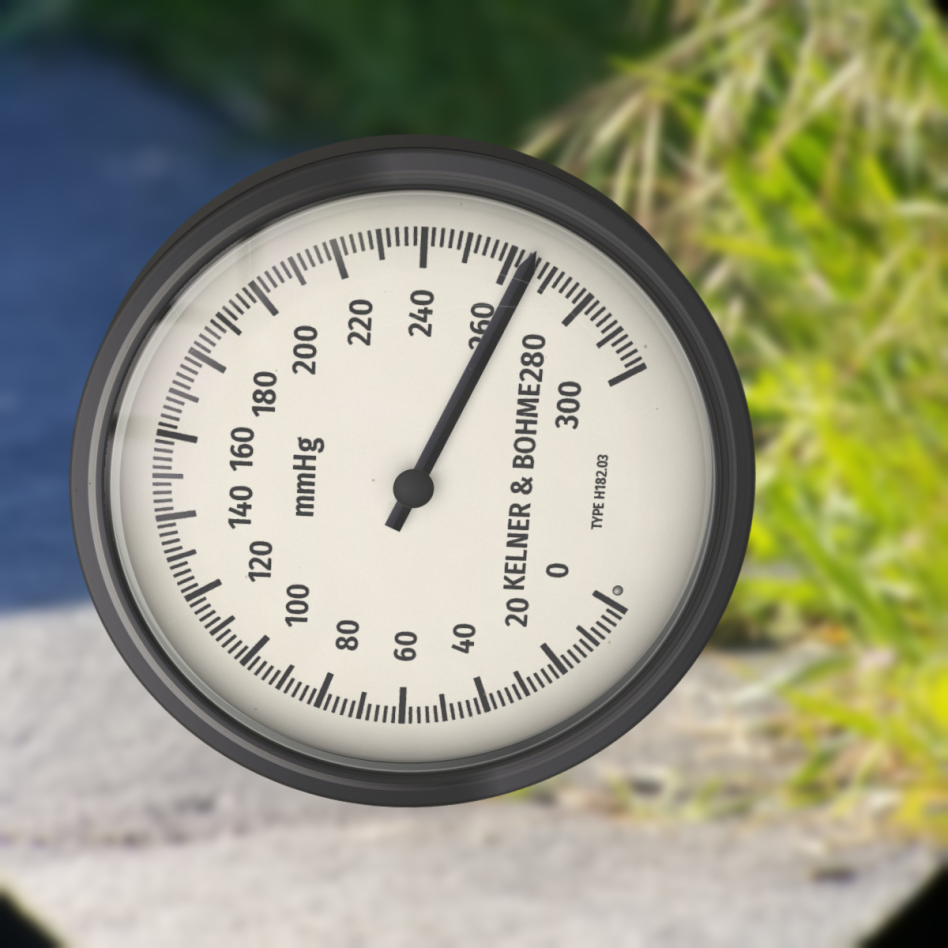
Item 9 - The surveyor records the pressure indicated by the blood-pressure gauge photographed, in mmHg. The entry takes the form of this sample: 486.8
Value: 264
